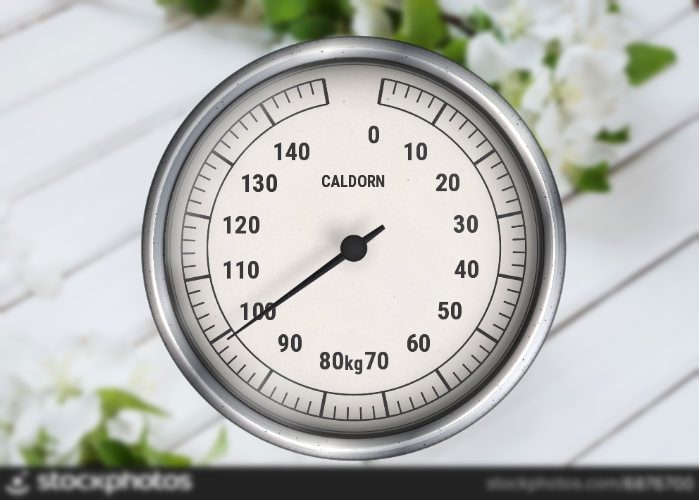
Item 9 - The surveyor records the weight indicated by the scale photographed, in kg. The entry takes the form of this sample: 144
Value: 99
